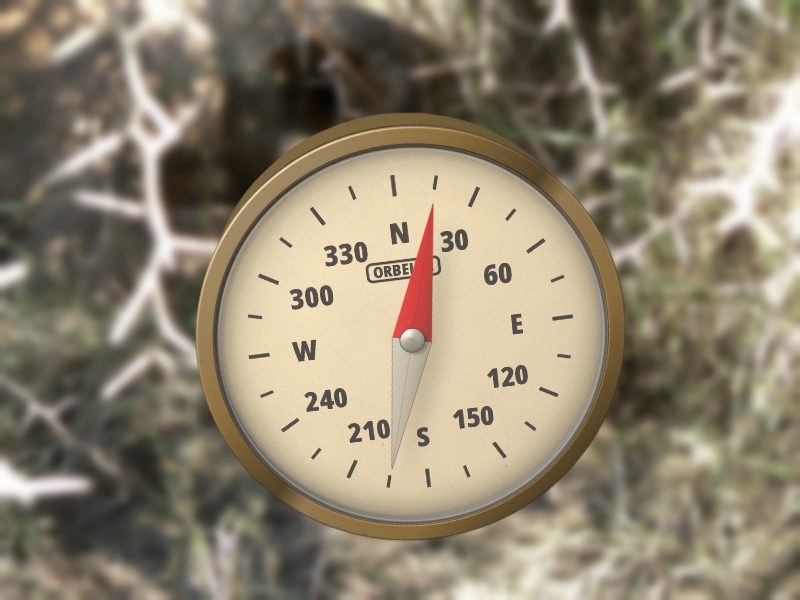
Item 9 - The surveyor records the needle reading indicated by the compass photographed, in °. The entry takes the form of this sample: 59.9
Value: 15
